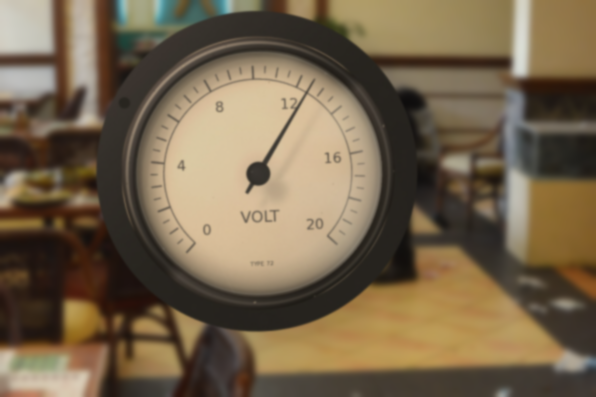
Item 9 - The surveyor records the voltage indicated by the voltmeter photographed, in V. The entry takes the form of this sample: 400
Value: 12.5
